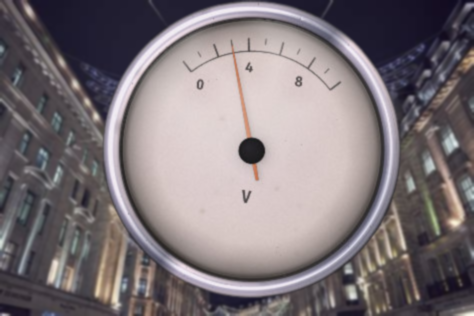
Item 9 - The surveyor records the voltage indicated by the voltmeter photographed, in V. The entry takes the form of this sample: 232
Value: 3
